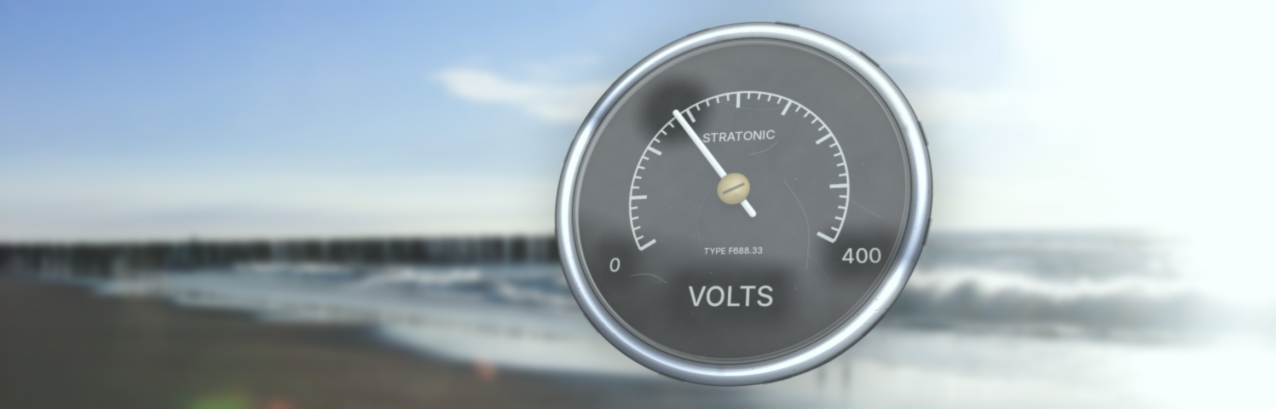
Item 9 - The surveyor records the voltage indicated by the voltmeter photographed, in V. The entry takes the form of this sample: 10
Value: 140
